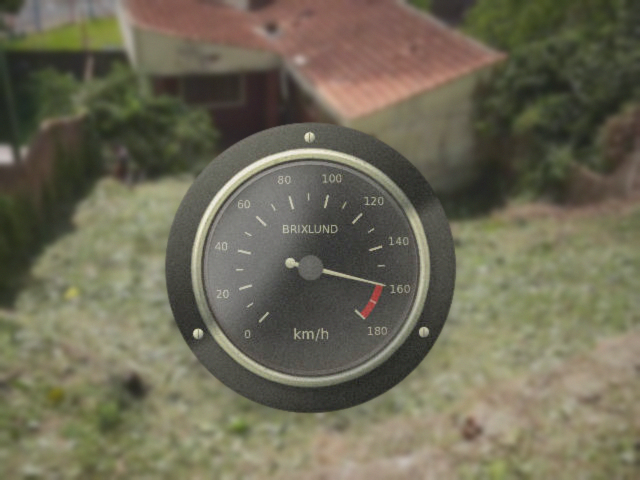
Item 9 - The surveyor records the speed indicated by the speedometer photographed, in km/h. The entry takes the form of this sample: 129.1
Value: 160
